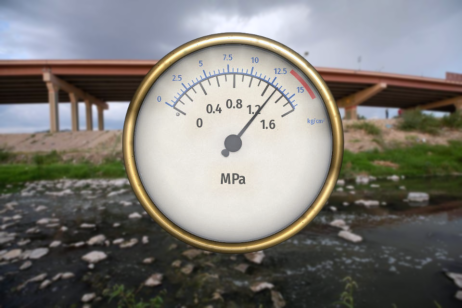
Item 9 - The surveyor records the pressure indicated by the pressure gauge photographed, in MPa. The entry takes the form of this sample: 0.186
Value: 1.3
